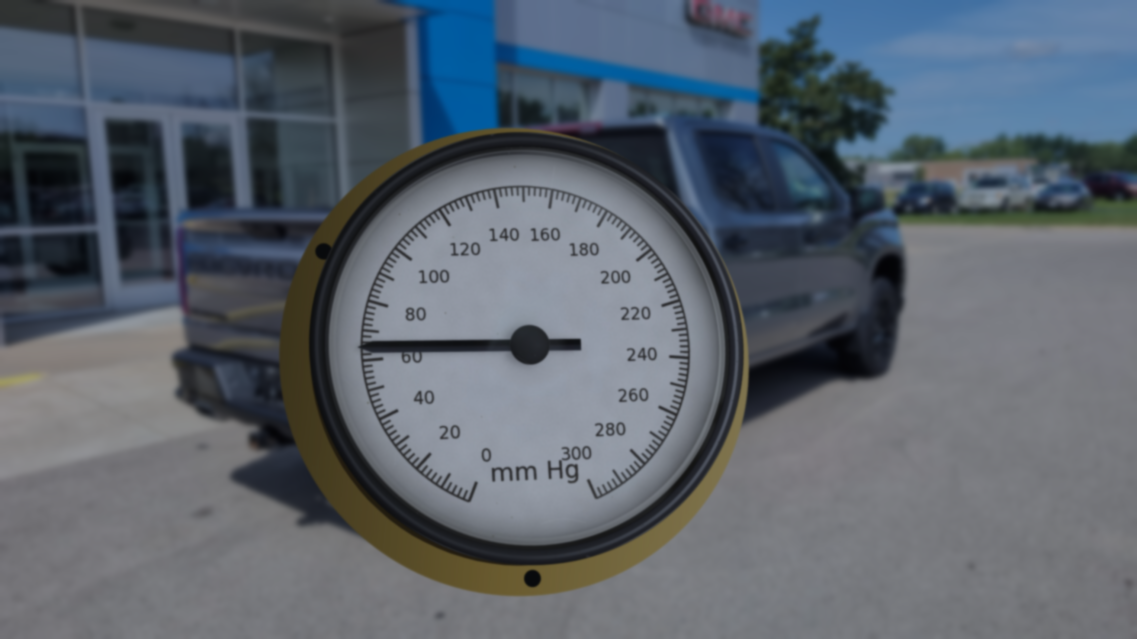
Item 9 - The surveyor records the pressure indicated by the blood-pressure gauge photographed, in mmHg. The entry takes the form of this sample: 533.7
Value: 64
